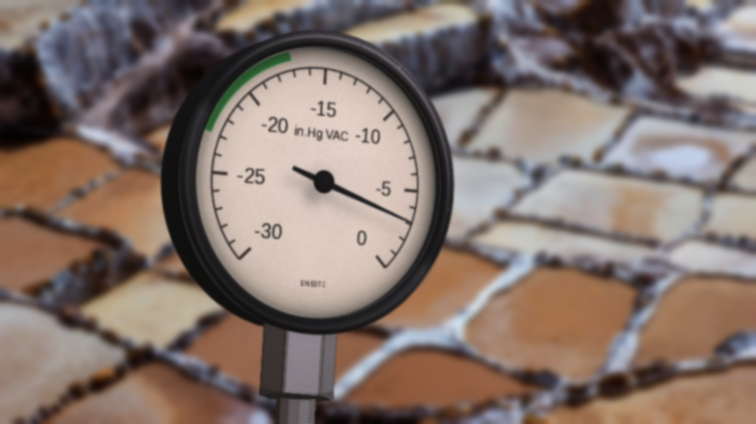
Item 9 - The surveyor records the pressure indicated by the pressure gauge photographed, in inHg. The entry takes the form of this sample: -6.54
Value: -3
